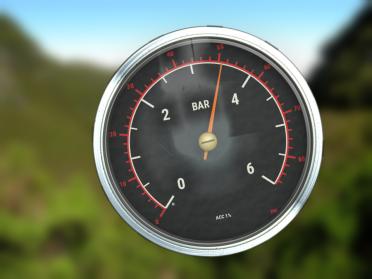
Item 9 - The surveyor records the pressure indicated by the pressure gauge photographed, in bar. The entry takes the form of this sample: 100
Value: 3.5
